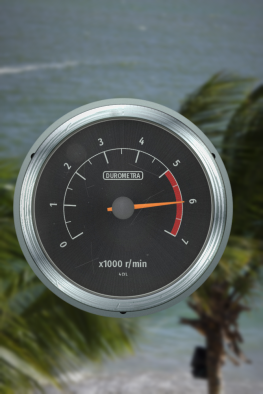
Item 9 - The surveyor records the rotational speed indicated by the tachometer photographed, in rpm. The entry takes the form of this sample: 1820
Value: 6000
